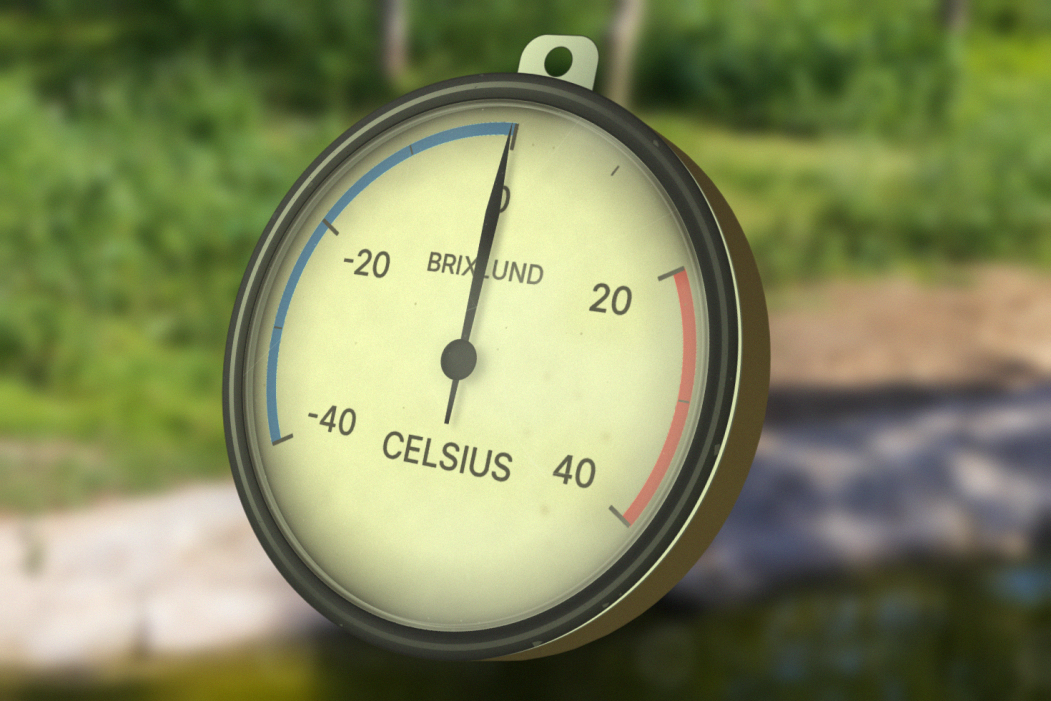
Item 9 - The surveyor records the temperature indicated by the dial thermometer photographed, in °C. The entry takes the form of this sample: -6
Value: 0
